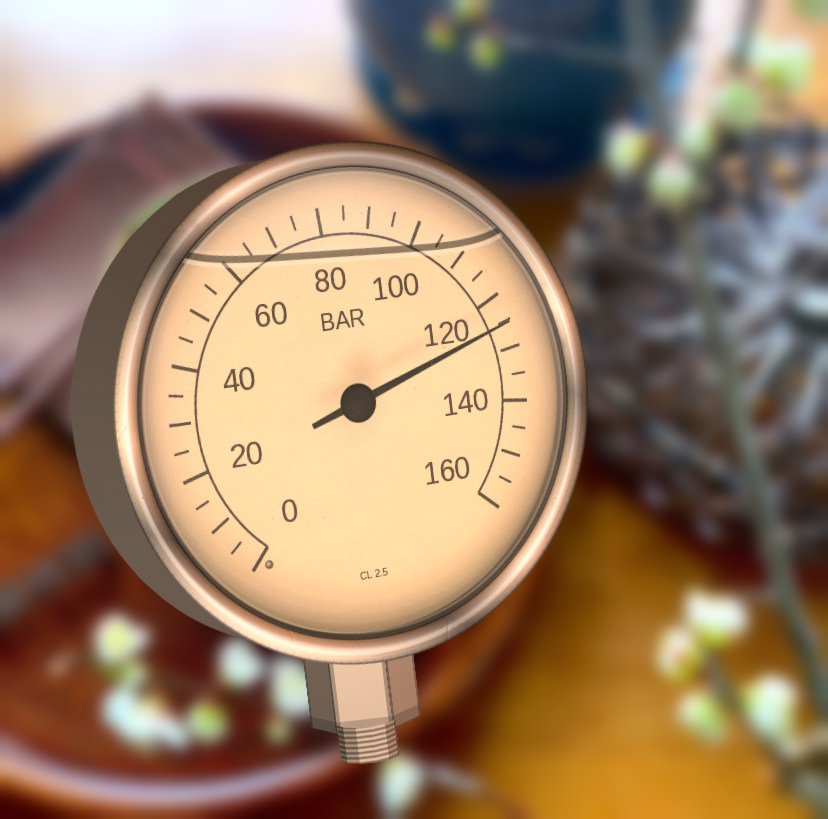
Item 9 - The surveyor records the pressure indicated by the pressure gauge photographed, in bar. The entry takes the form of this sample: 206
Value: 125
